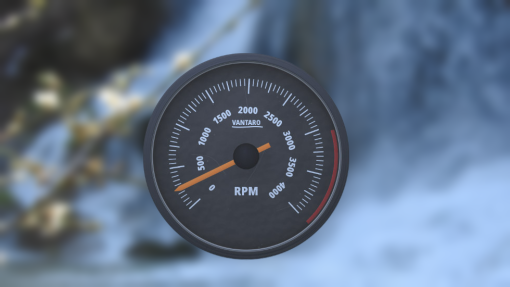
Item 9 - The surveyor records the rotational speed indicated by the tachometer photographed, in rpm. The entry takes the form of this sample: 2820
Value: 250
